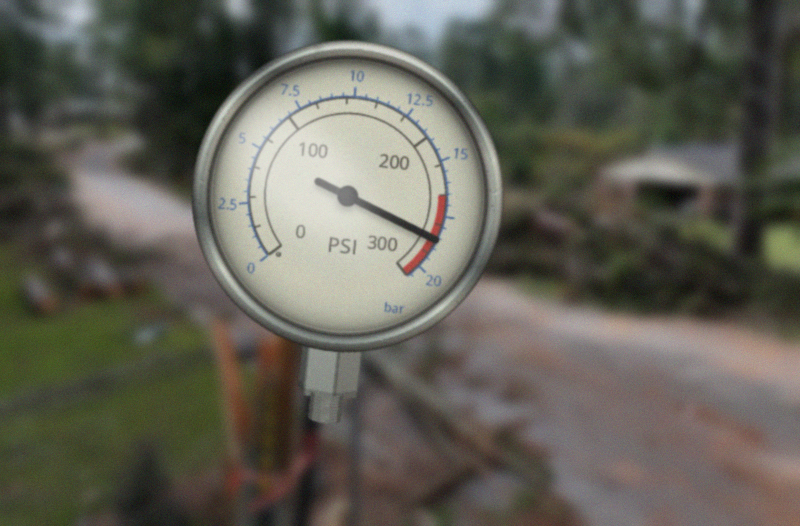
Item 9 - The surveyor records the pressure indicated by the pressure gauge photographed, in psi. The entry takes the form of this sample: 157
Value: 270
